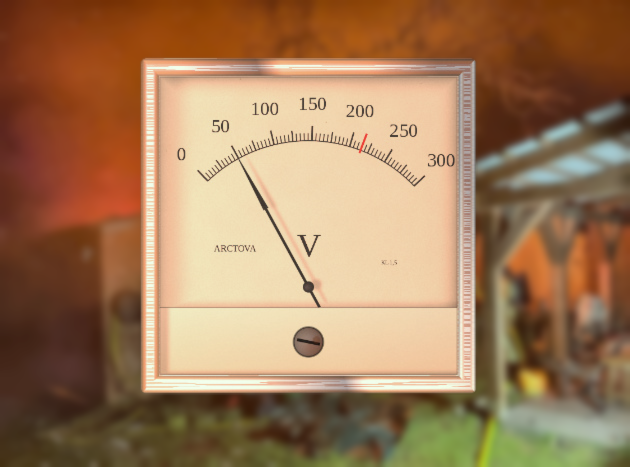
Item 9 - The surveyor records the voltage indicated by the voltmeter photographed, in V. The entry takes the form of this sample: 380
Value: 50
